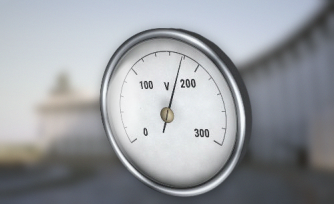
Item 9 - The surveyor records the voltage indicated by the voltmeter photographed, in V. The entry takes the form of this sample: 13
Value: 180
